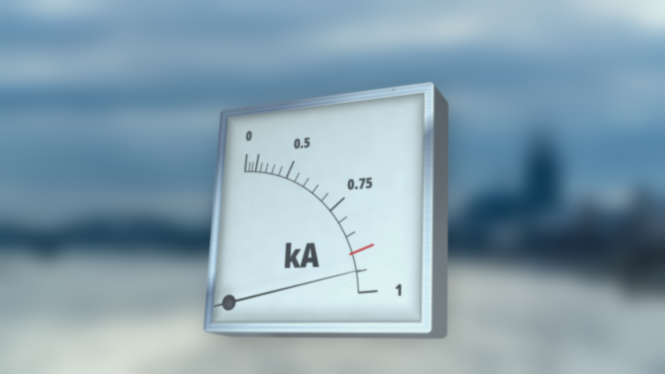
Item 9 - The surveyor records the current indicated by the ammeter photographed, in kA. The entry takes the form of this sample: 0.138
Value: 0.95
